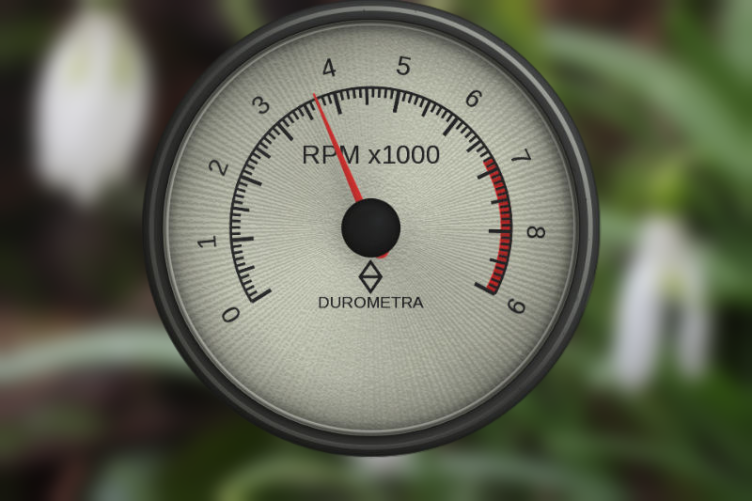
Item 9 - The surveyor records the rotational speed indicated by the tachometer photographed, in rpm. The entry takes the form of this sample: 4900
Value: 3700
